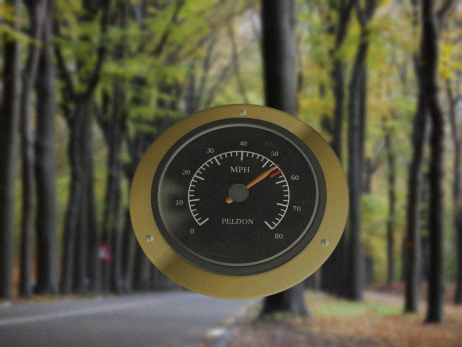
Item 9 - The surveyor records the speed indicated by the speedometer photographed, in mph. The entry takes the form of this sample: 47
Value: 54
